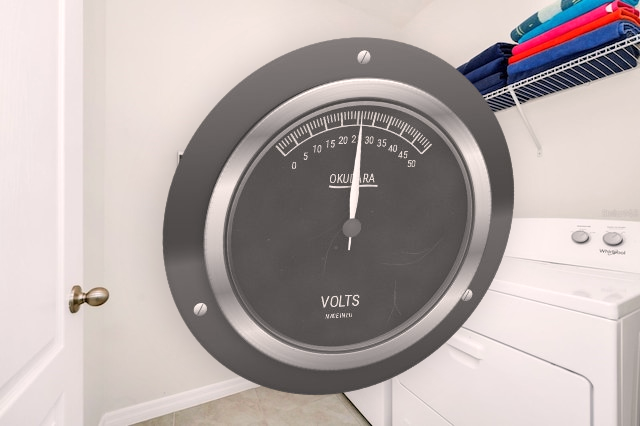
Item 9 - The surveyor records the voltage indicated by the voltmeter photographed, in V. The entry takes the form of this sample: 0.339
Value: 25
